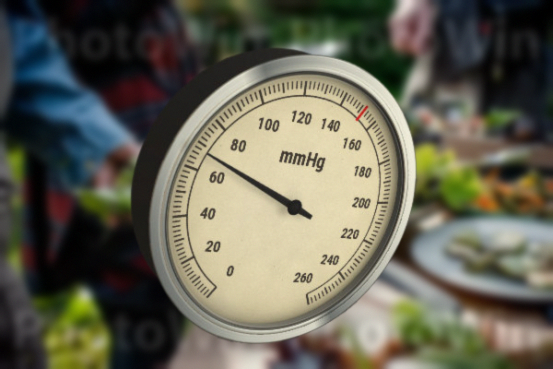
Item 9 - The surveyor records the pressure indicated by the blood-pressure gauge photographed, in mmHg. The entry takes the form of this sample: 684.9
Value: 68
